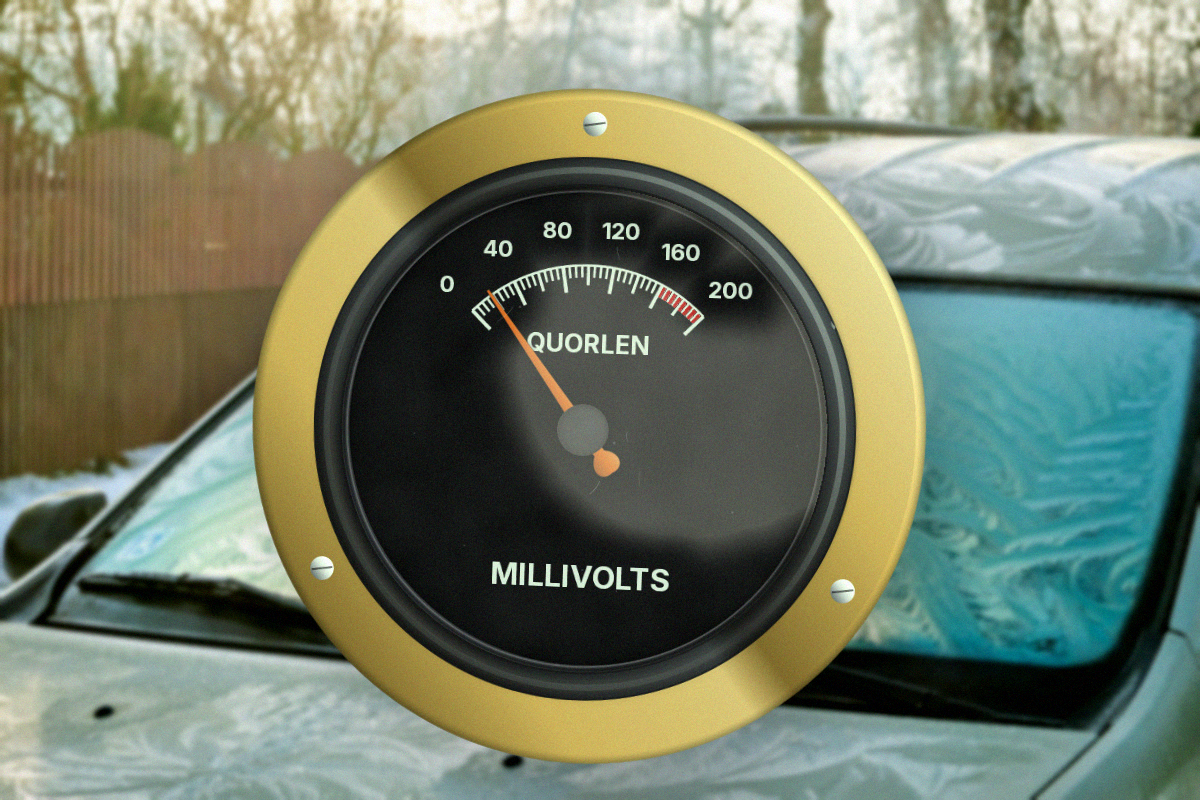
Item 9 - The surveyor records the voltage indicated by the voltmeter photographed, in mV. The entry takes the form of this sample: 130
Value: 20
